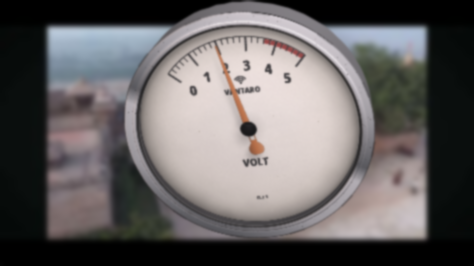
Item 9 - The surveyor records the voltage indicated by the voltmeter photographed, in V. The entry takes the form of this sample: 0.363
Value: 2
